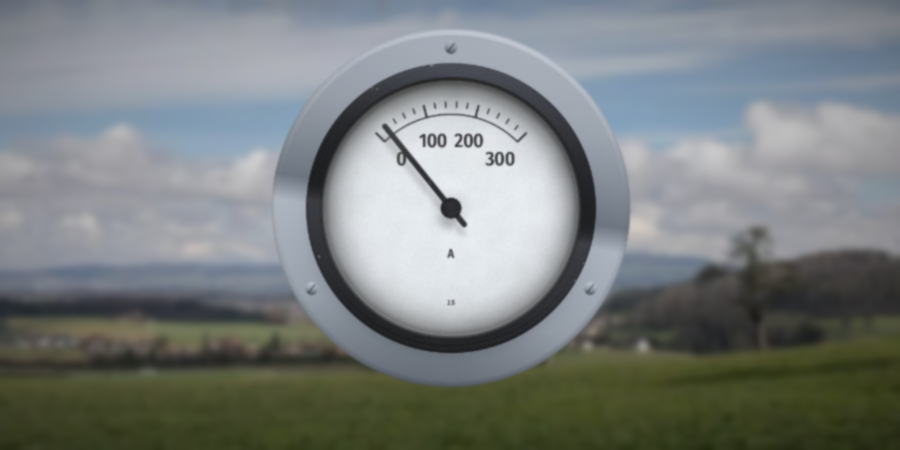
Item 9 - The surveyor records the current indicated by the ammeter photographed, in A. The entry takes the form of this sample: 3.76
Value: 20
